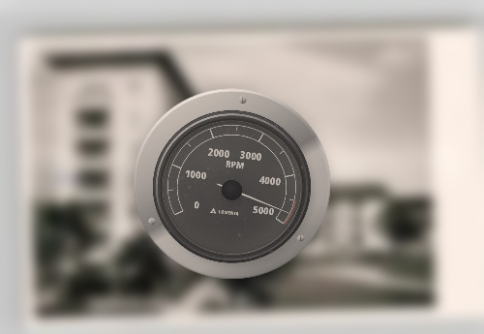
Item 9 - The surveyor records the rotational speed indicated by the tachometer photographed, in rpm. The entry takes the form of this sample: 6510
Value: 4750
